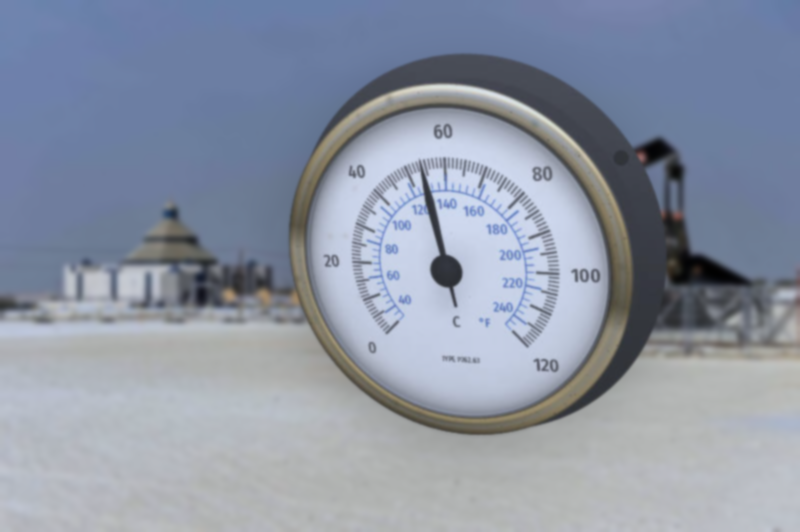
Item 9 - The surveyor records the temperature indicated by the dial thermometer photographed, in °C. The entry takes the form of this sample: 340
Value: 55
